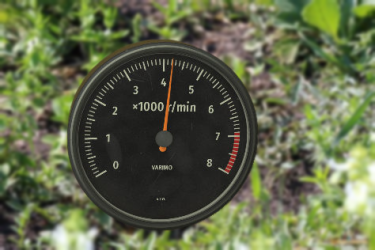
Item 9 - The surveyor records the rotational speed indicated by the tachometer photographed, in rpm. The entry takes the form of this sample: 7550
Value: 4200
